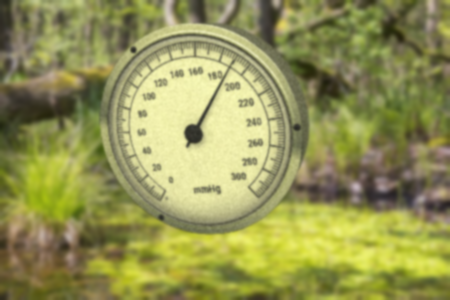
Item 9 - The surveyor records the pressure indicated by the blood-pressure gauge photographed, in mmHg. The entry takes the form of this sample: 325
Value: 190
